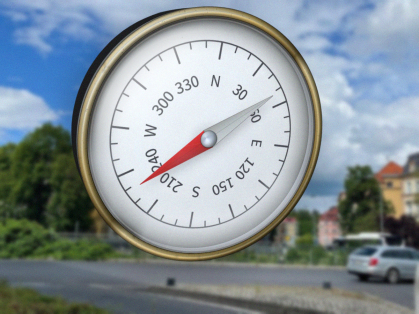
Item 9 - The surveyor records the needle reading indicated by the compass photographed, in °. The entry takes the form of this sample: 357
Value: 230
